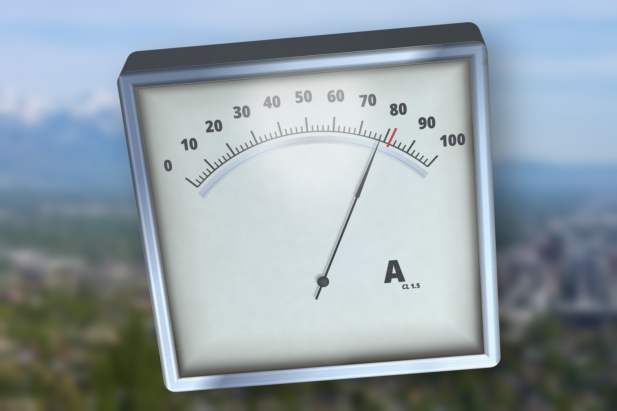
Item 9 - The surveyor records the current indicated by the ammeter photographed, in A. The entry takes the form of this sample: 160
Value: 78
